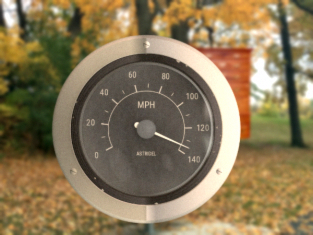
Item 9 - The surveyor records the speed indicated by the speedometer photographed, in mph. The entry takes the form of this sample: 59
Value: 135
